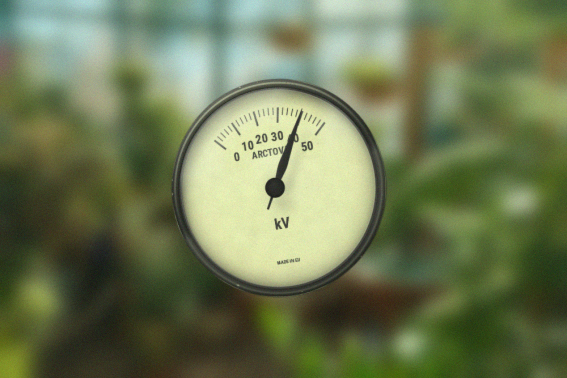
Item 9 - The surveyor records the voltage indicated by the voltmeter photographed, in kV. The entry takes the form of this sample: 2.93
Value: 40
